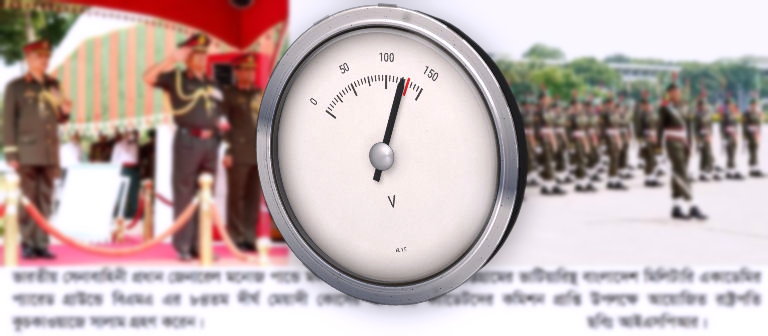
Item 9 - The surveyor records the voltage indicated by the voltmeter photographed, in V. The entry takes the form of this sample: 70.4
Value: 125
